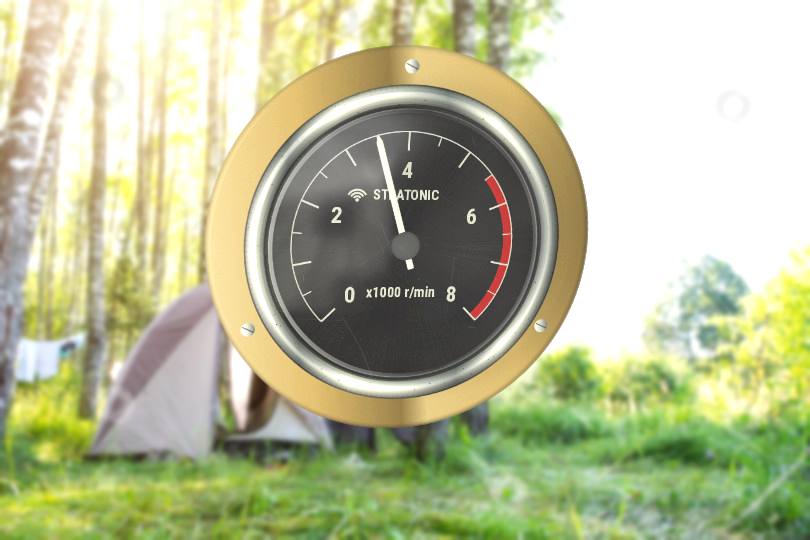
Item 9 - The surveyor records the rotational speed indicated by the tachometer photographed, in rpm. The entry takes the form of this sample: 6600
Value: 3500
